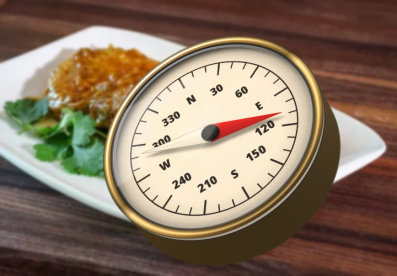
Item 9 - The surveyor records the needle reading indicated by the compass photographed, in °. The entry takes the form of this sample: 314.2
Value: 110
